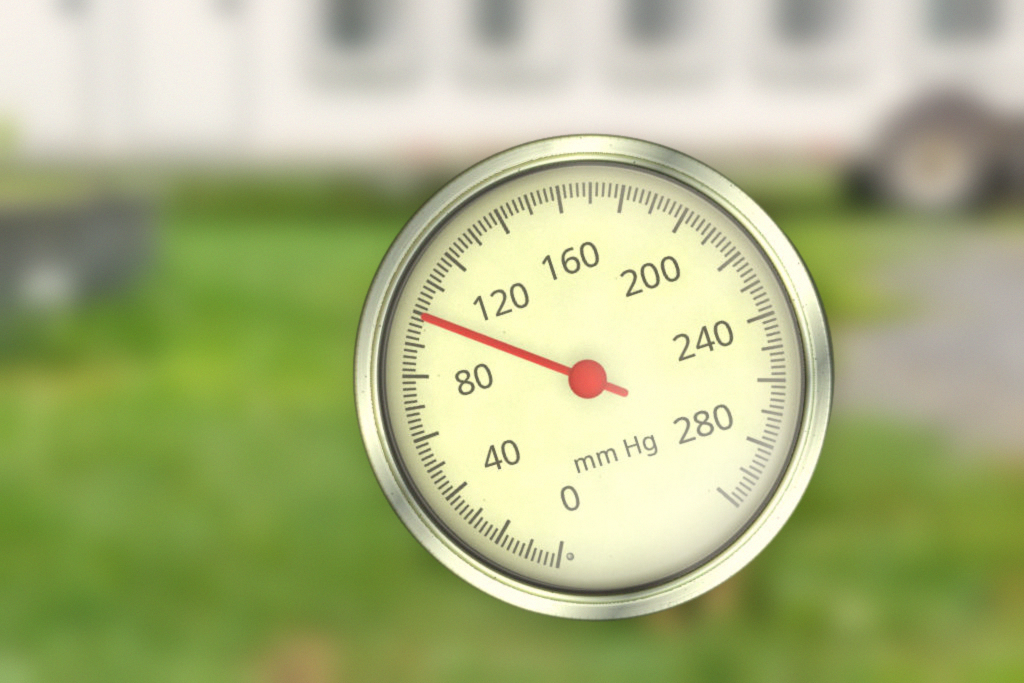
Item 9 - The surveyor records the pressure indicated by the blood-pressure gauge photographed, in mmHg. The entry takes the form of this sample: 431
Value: 100
